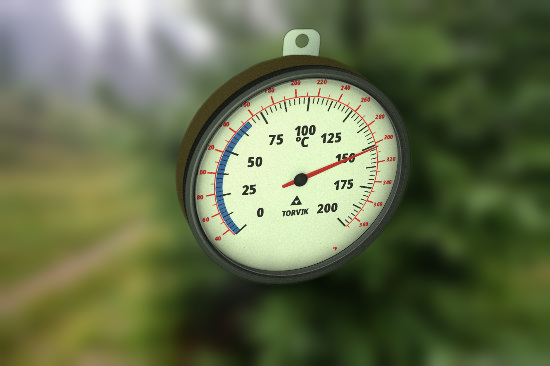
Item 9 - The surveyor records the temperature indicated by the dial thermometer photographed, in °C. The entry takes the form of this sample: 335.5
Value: 150
